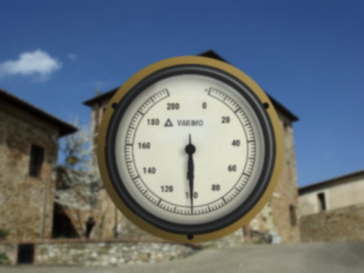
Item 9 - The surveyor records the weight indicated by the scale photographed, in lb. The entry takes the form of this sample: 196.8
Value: 100
